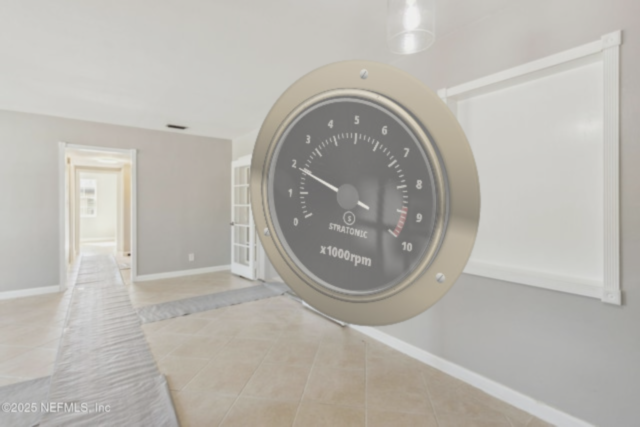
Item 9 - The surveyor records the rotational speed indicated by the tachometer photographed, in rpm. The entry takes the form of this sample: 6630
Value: 2000
